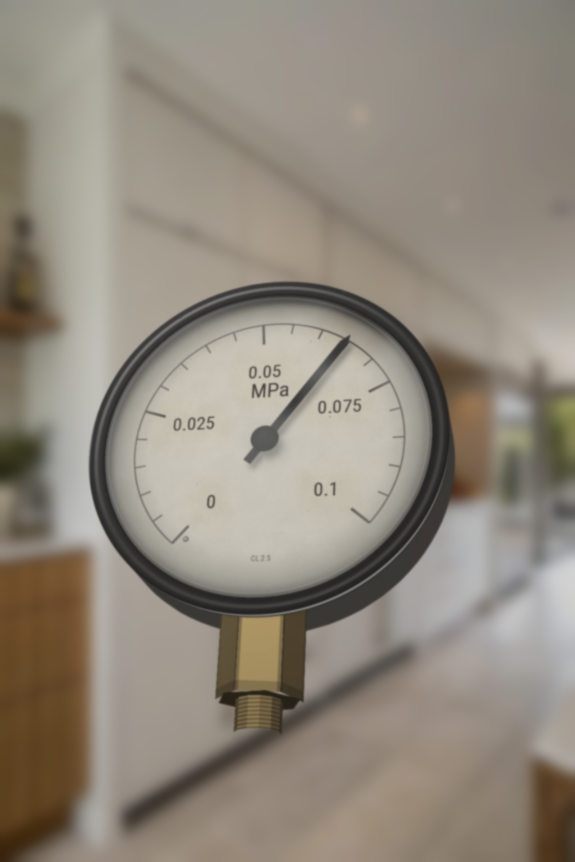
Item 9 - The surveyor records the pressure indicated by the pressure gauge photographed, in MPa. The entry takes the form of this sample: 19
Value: 0.065
